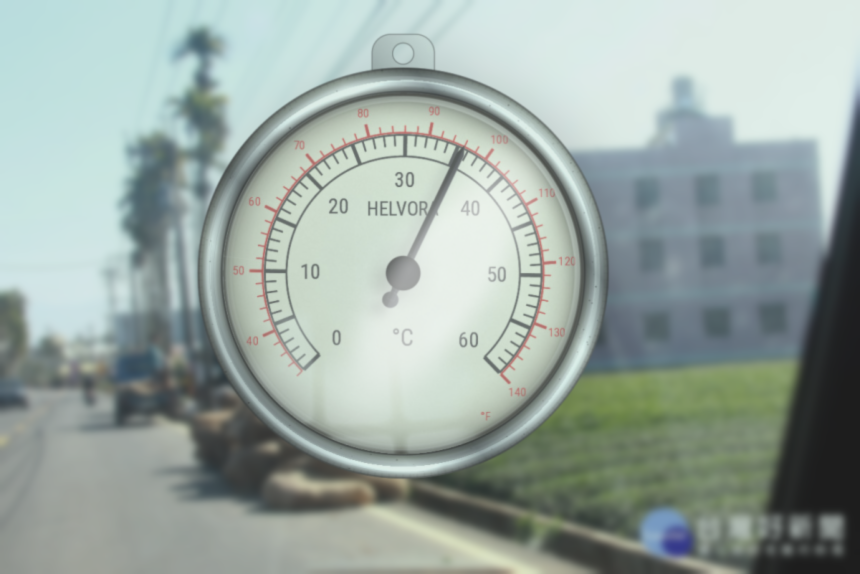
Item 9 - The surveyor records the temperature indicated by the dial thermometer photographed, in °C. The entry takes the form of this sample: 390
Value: 35.5
